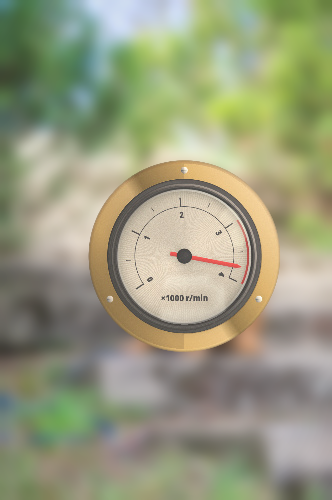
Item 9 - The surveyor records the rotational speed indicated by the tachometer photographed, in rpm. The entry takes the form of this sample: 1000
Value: 3750
